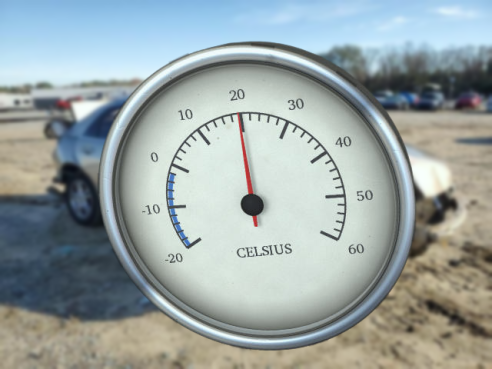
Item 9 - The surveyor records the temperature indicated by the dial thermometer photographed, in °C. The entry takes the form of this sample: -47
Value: 20
